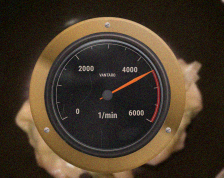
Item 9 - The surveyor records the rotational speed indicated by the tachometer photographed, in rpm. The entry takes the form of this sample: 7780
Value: 4500
